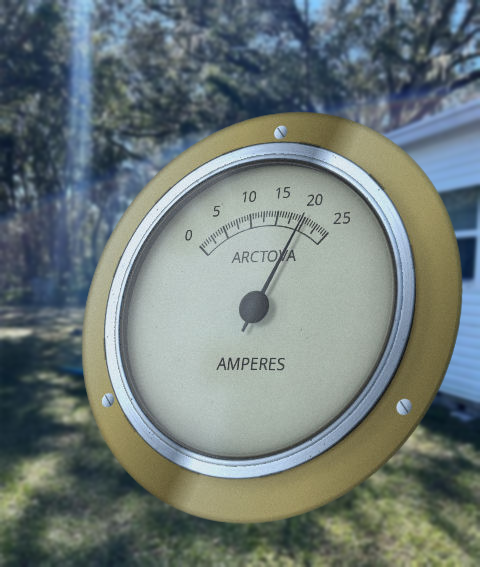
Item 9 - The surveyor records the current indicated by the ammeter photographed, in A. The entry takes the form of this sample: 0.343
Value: 20
